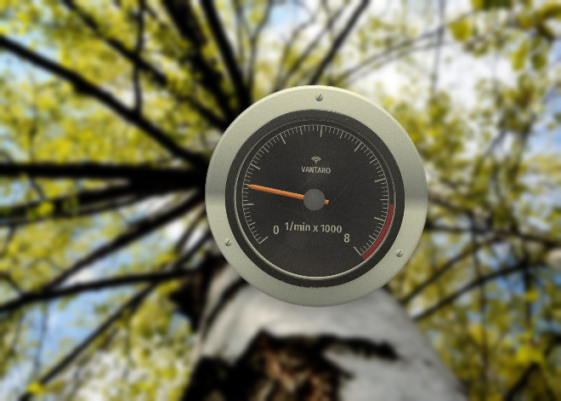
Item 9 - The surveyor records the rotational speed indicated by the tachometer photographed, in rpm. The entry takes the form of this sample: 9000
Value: 1500
